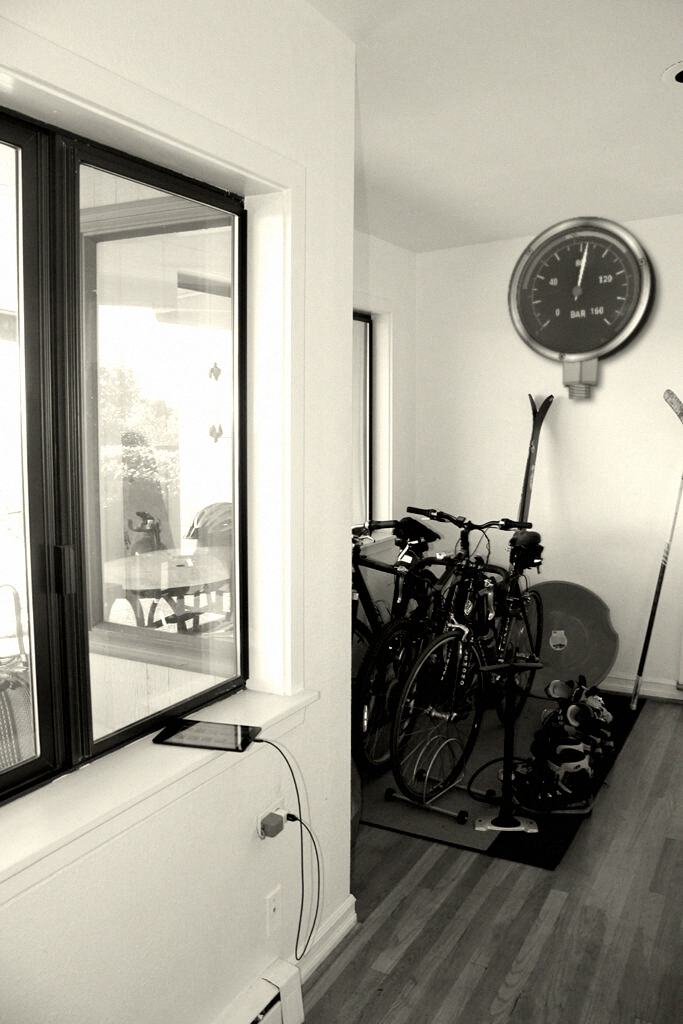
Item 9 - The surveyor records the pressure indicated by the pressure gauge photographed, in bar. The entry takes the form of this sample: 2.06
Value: 85
